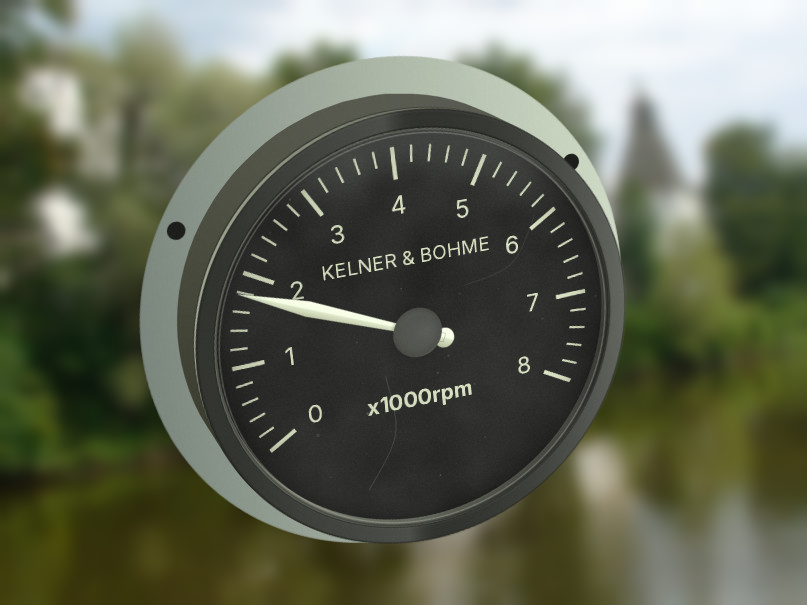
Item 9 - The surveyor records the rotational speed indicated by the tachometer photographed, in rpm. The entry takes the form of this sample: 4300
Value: 1800
